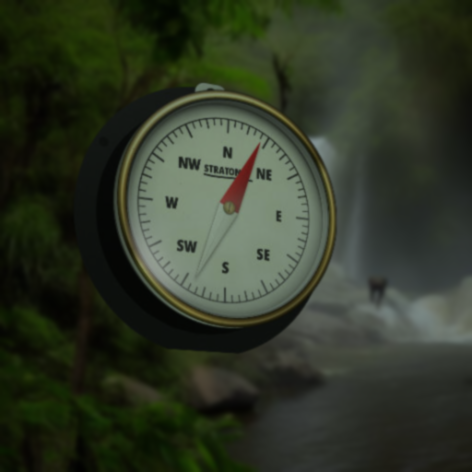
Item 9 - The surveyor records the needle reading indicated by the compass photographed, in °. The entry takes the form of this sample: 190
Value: 25
